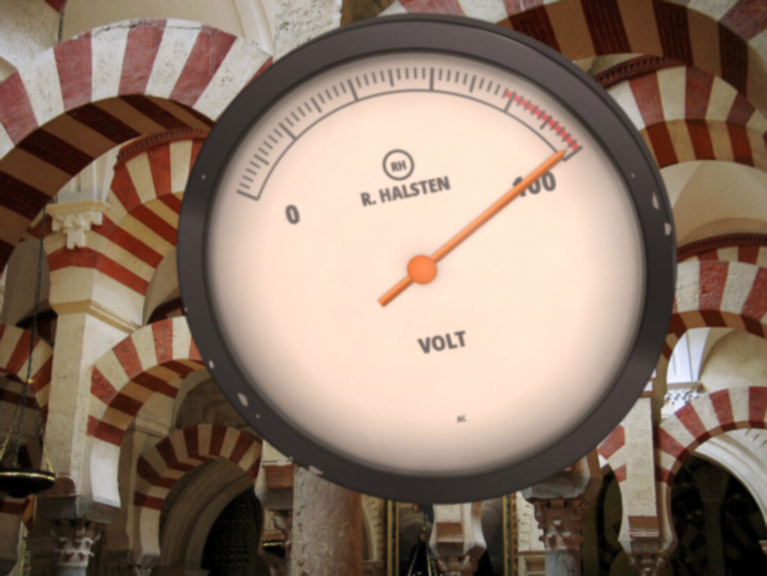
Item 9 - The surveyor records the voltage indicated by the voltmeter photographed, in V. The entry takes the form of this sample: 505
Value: 98
